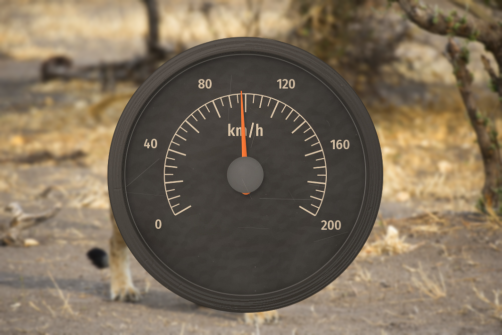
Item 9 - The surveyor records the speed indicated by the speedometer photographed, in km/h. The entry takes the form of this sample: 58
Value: 97.5
